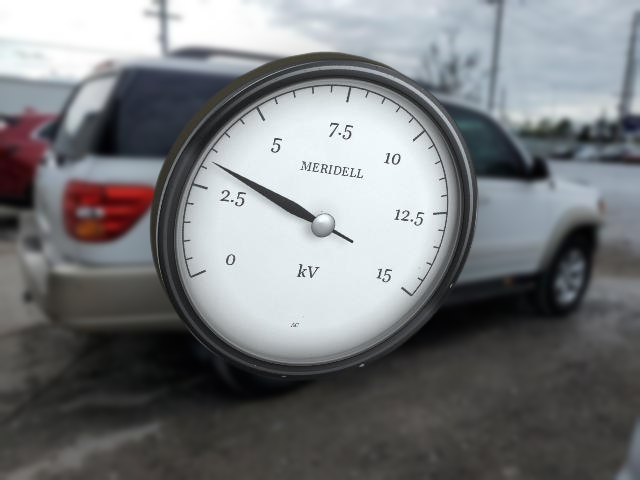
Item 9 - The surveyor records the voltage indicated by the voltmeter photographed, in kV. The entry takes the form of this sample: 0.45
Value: 3.25
